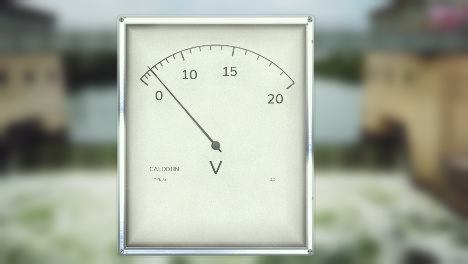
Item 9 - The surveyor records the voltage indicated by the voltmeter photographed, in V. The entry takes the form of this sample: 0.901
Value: 5
